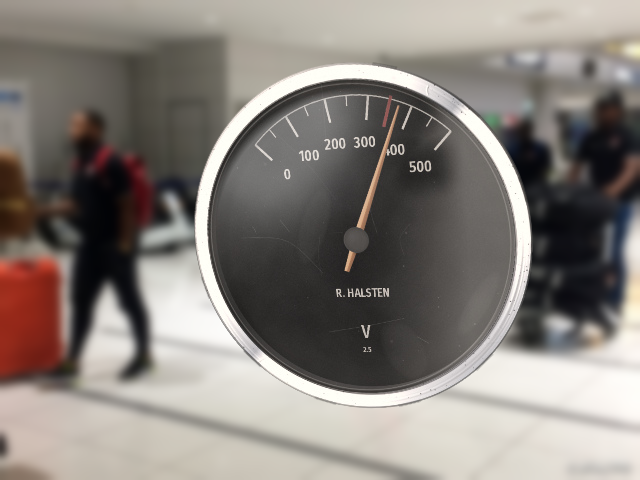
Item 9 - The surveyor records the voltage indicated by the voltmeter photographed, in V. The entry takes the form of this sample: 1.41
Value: 375
